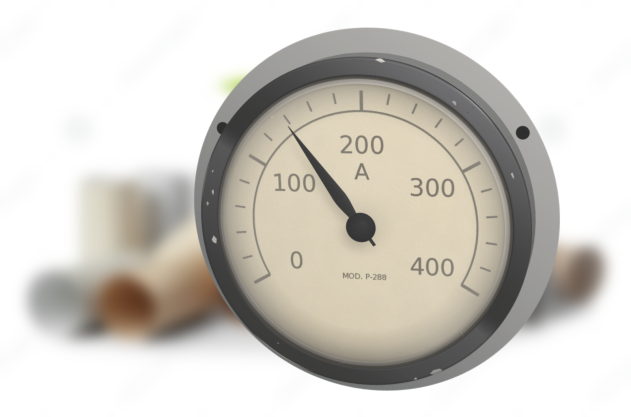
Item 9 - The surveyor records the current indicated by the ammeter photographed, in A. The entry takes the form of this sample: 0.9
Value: 140
